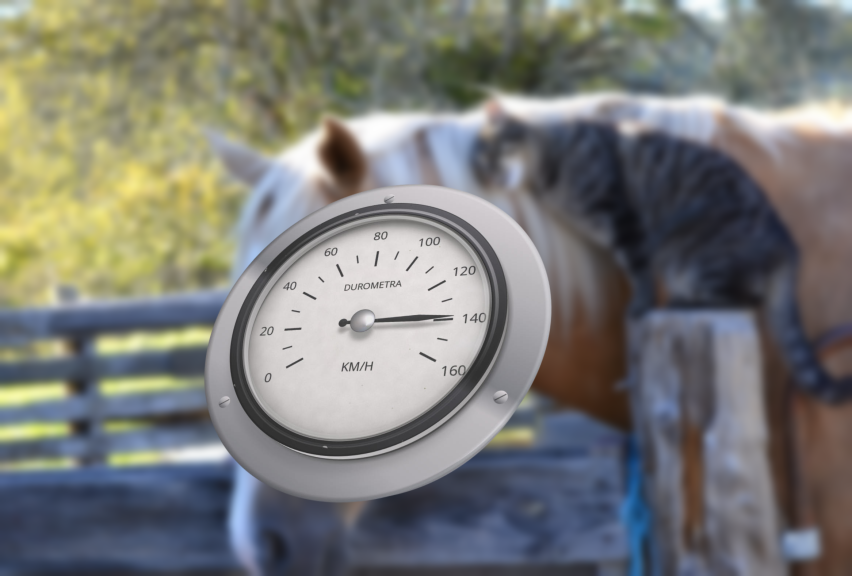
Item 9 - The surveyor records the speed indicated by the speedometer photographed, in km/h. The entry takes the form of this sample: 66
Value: 140
